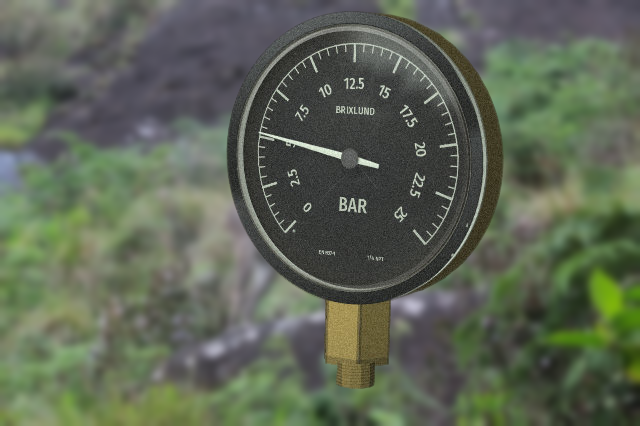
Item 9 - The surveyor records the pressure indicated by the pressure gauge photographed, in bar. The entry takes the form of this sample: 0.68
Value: 5.25
